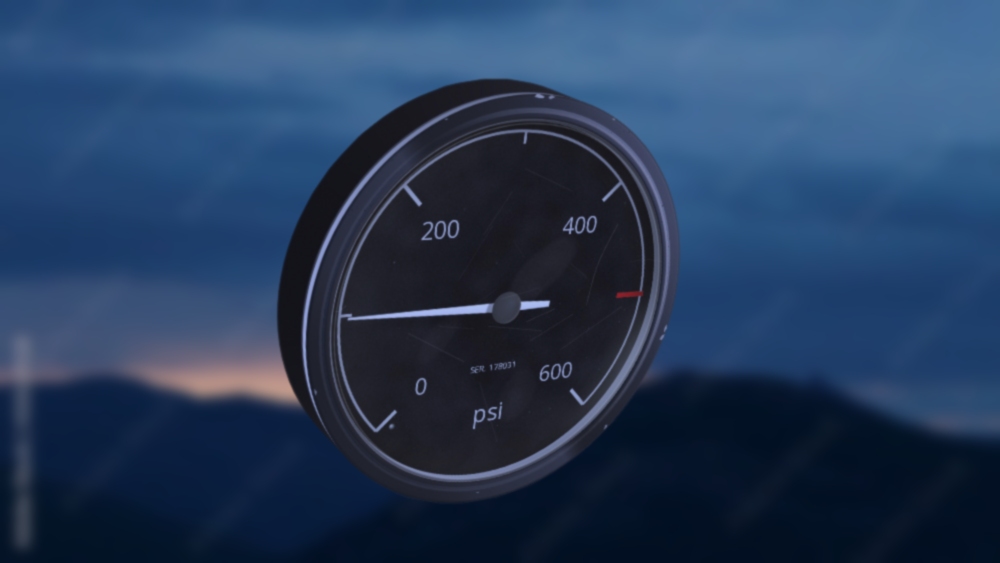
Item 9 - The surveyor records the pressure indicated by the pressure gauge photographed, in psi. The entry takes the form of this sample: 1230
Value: 100
